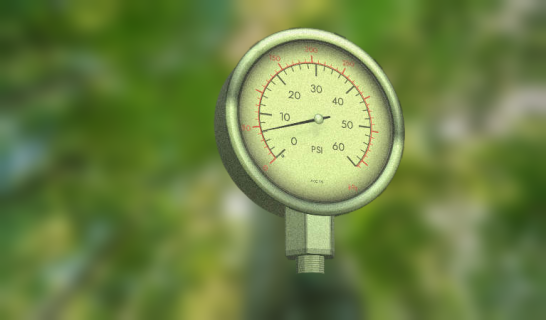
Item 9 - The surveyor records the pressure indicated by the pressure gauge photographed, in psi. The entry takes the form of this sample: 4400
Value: 6
